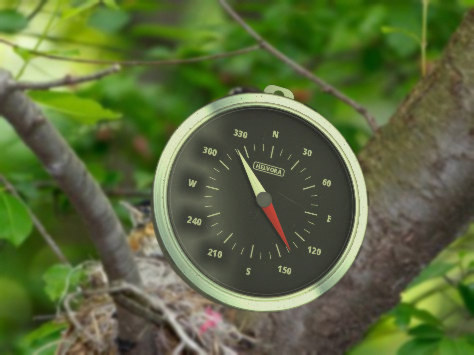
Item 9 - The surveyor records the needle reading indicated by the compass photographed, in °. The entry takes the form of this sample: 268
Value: 140
